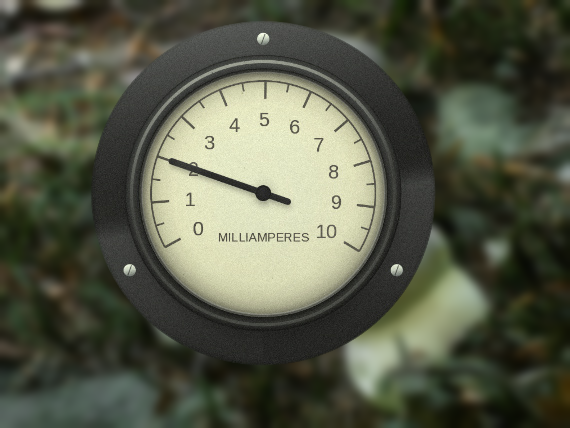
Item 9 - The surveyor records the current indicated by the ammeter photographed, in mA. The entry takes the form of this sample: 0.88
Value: 2
